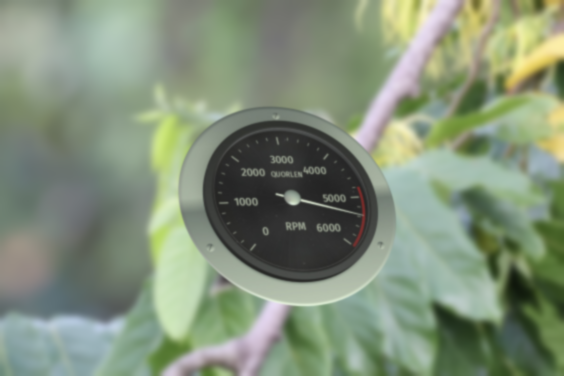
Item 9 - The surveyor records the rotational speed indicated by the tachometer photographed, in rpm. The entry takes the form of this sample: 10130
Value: 5400
